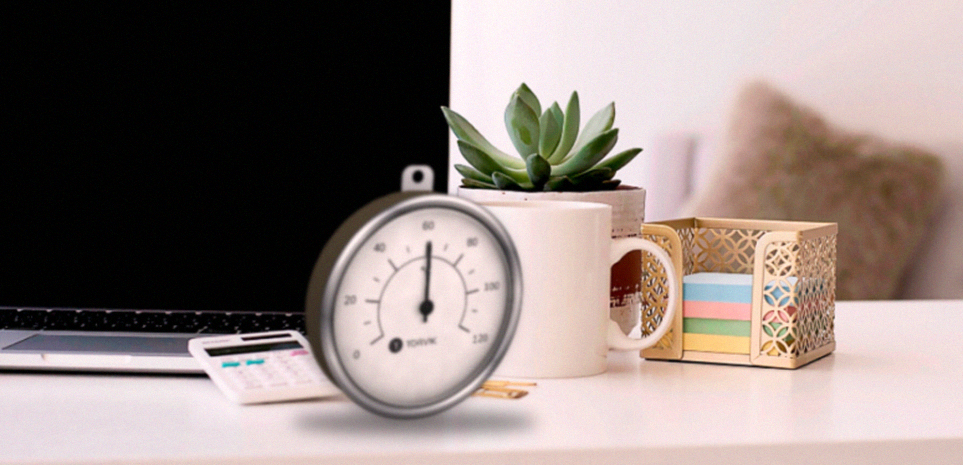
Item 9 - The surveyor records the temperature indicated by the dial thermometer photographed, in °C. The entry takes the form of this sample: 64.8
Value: 60
